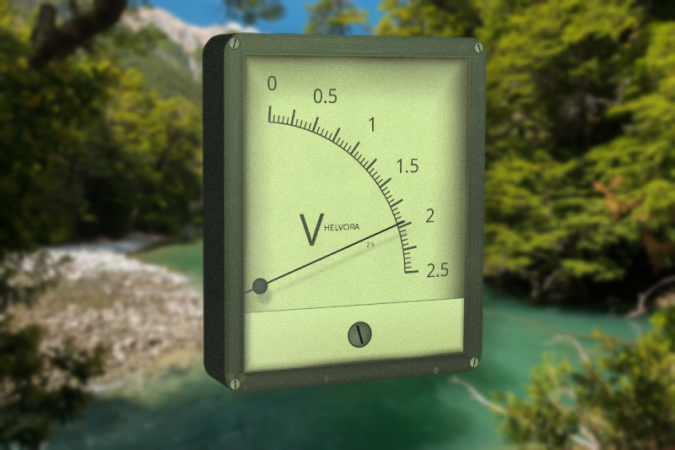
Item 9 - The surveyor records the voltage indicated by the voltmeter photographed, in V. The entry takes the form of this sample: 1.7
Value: 1.95
